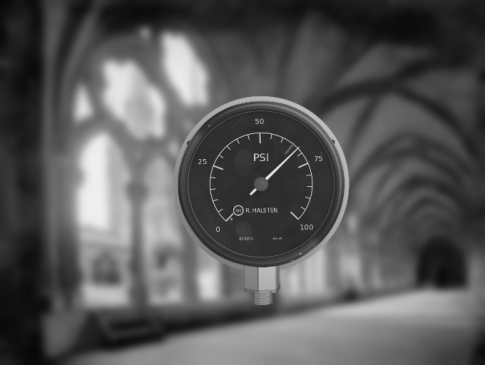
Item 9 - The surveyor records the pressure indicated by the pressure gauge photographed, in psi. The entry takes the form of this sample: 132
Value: 67.5
